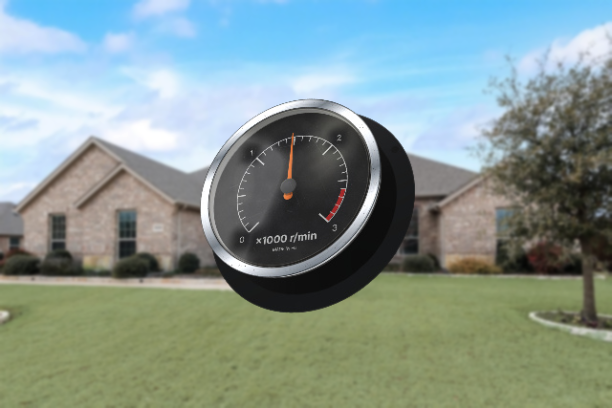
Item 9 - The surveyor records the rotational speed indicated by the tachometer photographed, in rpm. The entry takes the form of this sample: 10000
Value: 1500
